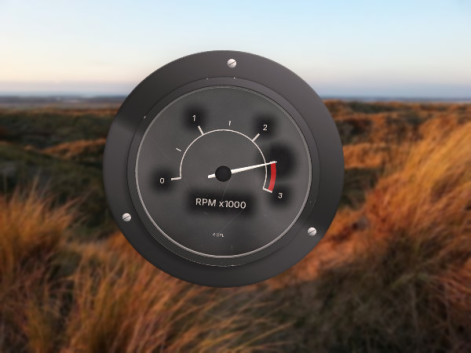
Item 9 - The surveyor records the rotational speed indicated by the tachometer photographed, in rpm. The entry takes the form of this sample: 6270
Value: 2500
